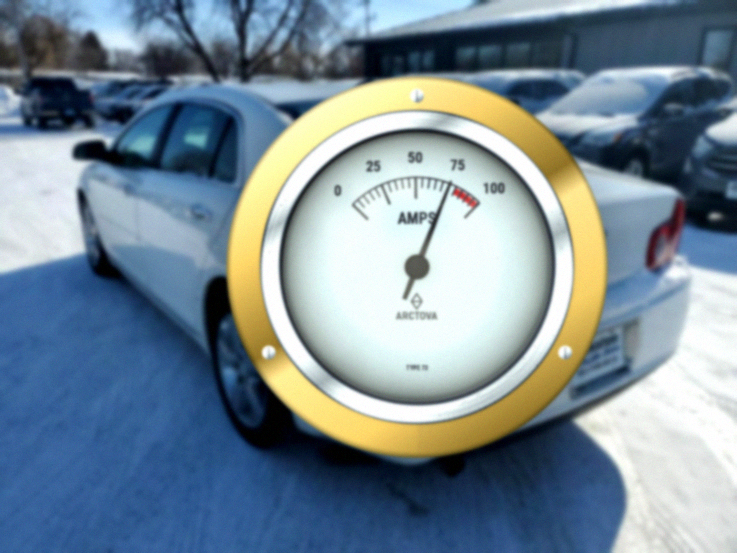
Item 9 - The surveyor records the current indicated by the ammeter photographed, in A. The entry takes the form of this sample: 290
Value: 75
